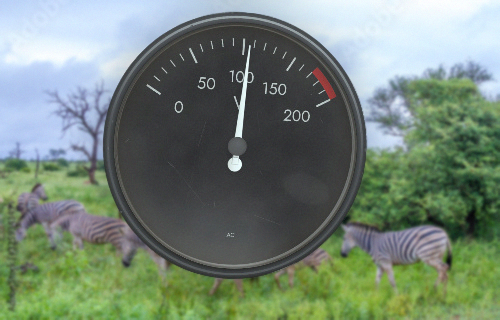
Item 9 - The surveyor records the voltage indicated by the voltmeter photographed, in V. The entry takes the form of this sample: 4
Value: 105
